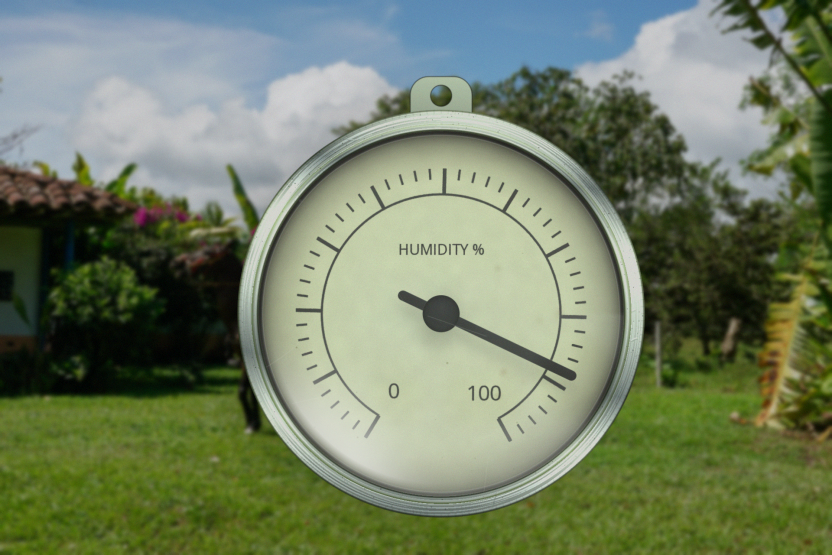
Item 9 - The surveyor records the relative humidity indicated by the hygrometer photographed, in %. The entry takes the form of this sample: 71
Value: 88
